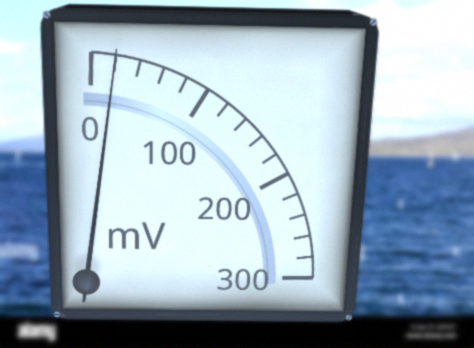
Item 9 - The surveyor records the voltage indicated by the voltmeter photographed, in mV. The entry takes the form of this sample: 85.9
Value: 20
